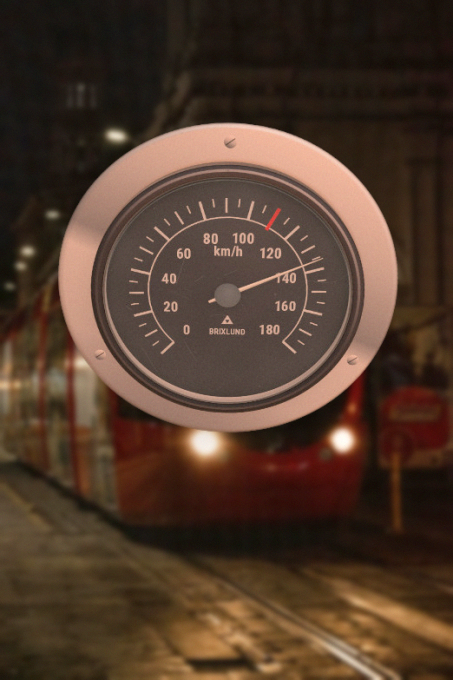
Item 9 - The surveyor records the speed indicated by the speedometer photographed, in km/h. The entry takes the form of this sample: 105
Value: 135
